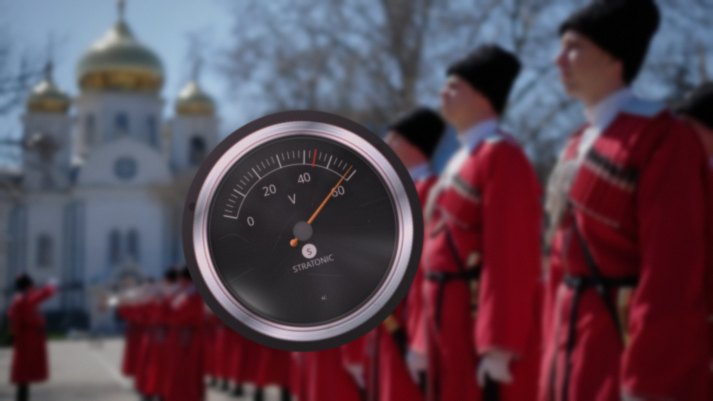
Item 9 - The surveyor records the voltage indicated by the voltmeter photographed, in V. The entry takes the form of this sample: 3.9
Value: 58
